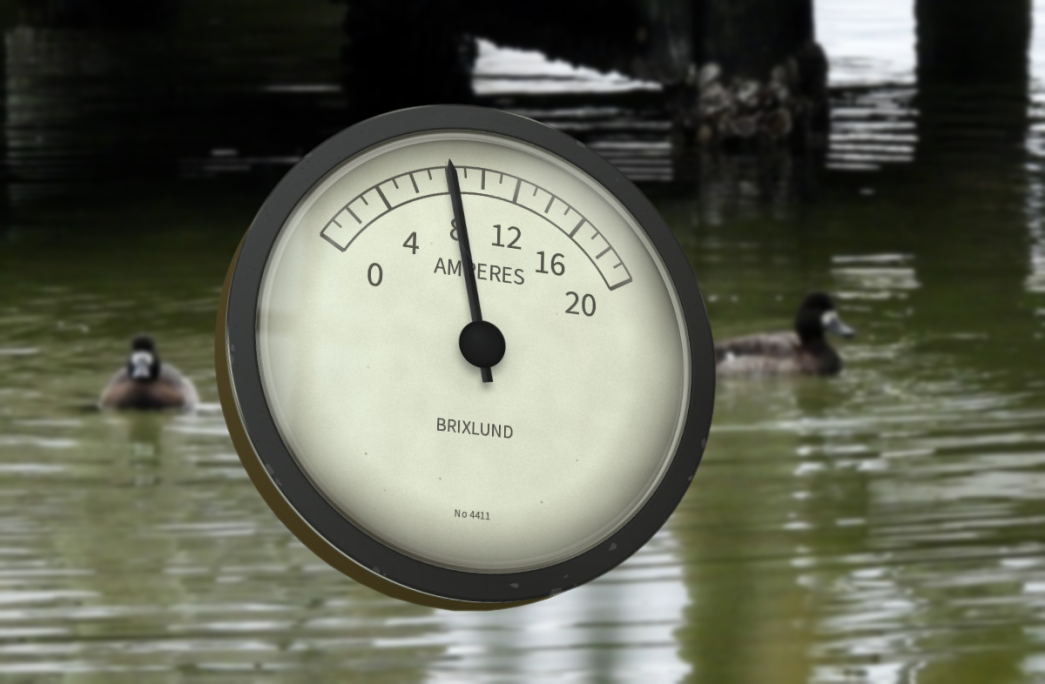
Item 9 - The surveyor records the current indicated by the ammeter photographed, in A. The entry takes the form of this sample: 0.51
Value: 8
